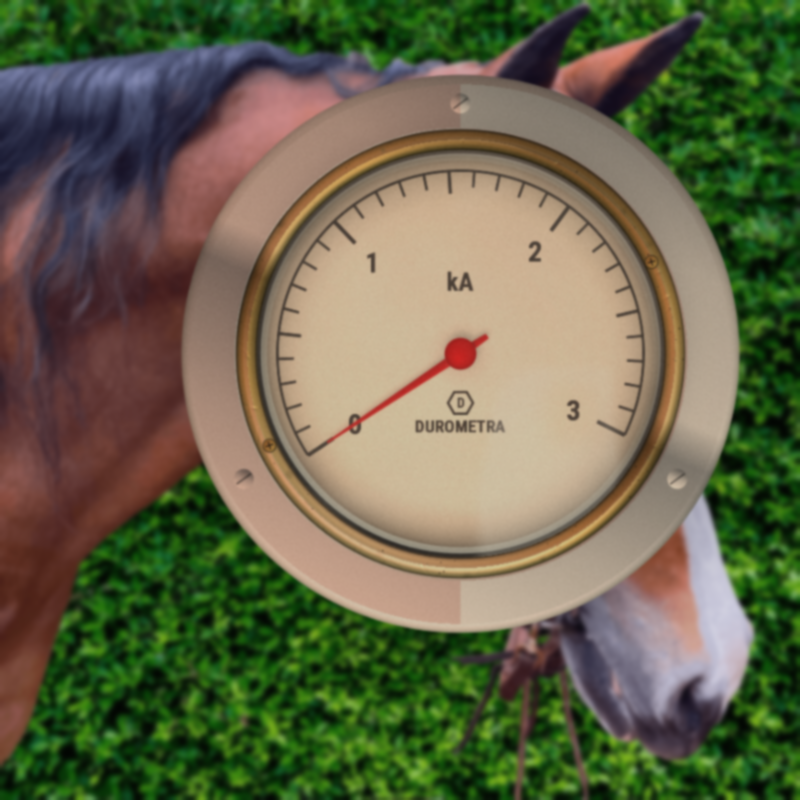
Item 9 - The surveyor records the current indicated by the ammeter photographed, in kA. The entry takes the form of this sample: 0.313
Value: 0
